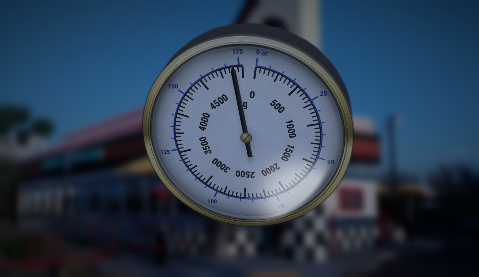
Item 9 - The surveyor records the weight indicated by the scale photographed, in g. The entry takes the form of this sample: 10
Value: 4900
